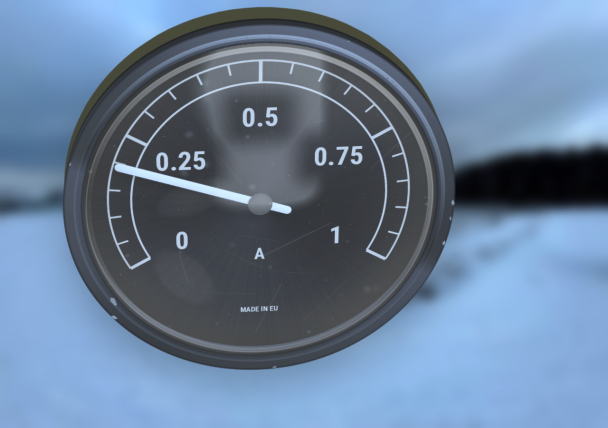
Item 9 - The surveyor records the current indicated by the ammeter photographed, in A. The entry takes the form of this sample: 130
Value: 0.2
